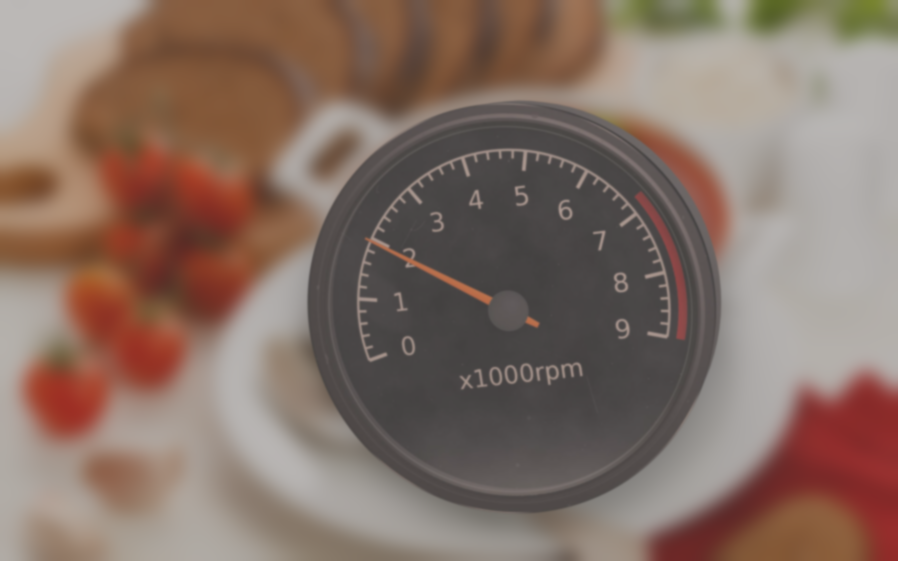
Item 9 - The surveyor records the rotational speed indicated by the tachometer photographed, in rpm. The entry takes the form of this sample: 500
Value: 2000
